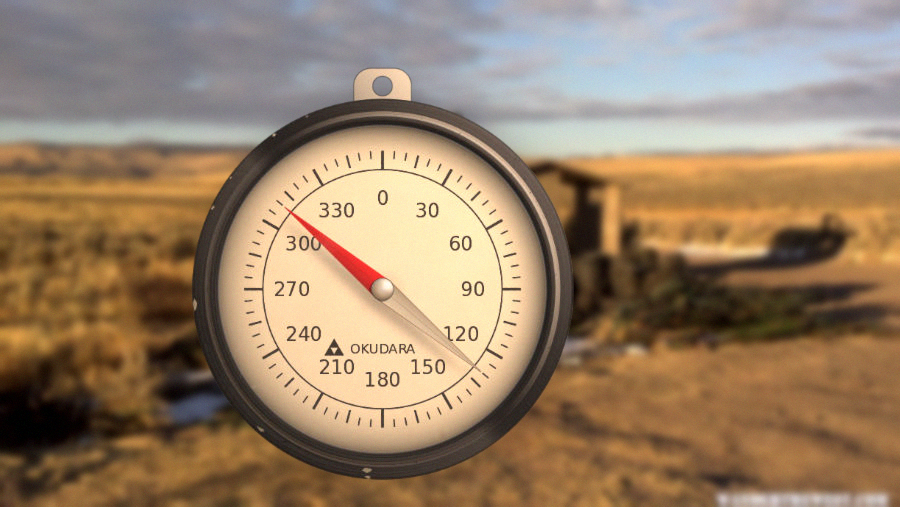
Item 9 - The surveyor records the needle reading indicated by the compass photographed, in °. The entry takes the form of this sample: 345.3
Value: 310
